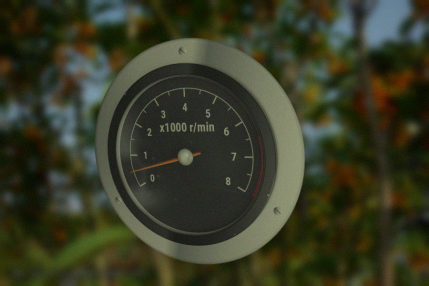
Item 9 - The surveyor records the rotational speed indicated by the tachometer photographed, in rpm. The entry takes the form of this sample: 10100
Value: 500
